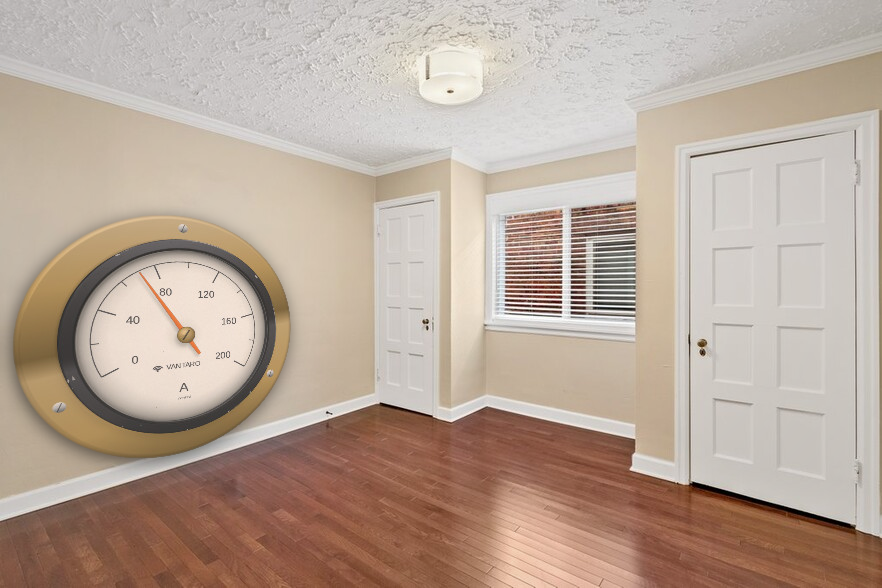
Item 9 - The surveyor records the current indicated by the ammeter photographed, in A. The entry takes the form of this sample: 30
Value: 70
